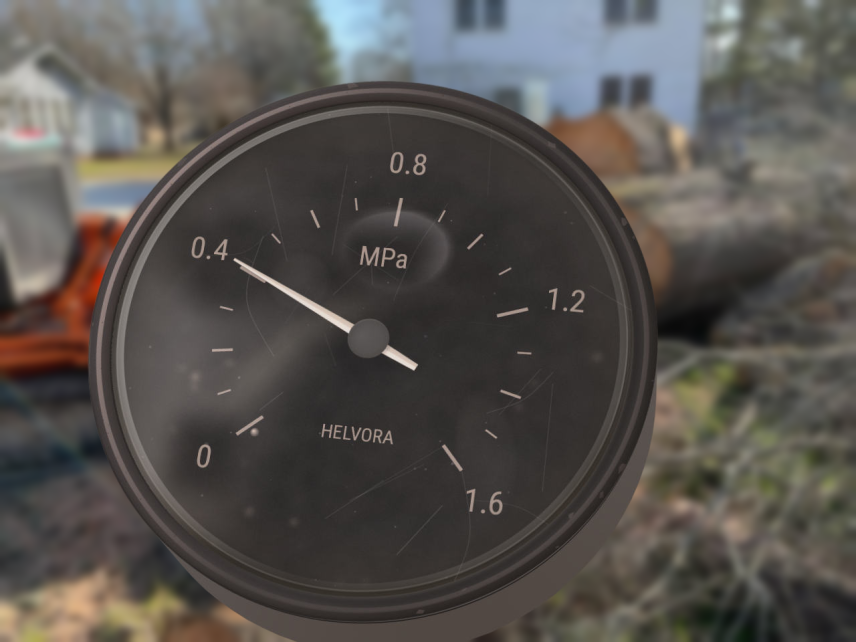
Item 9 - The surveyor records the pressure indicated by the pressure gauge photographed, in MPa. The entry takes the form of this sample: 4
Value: 0.4
